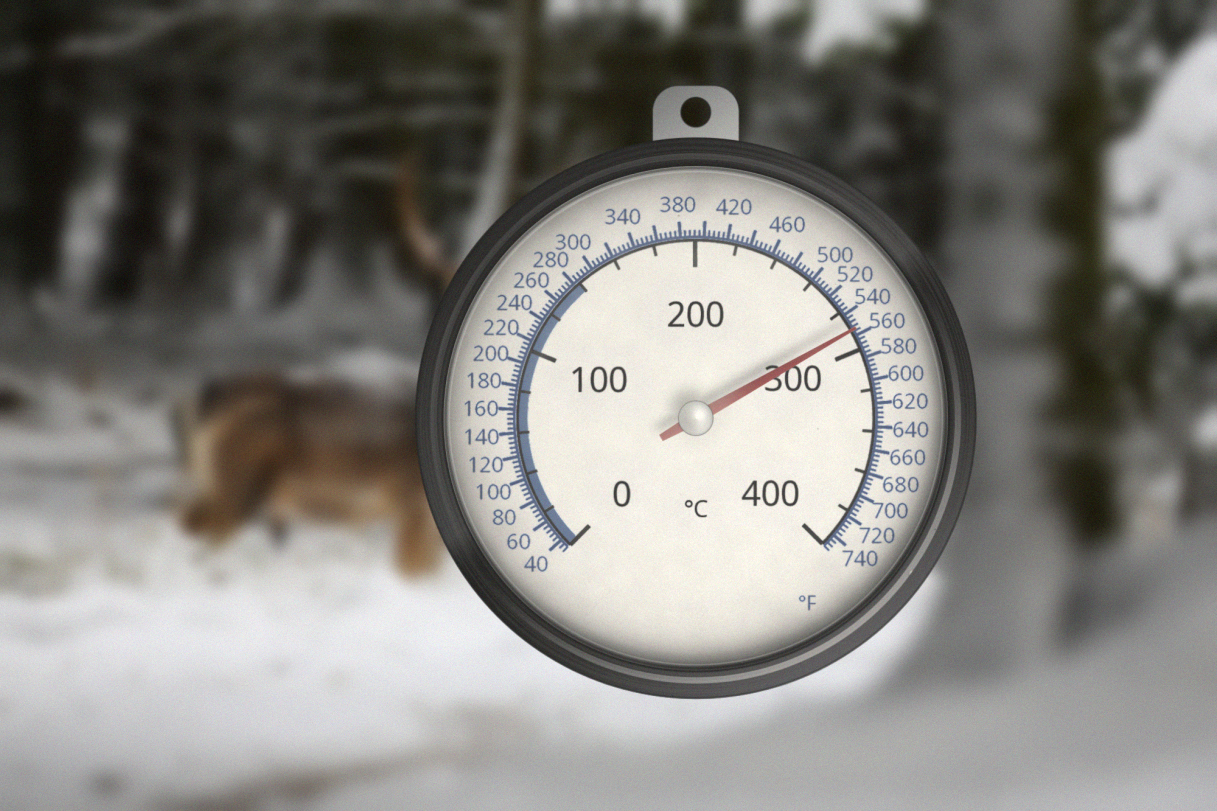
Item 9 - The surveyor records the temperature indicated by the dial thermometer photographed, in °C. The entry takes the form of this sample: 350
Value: 290
